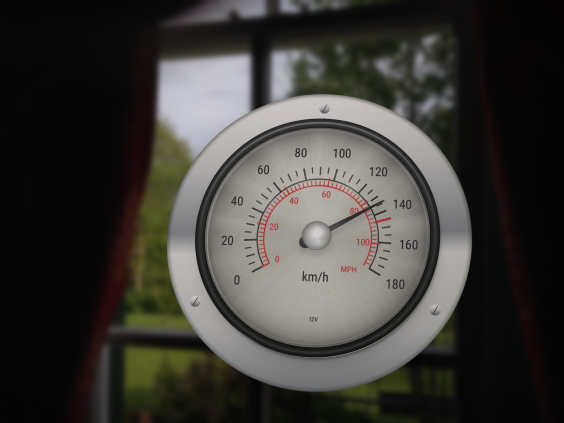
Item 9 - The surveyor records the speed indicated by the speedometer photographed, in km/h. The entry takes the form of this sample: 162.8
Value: 135
